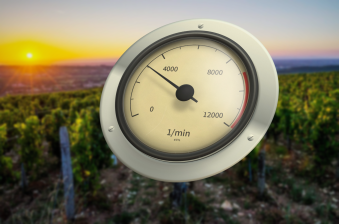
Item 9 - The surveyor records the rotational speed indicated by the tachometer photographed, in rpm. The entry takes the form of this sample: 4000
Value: 3000
